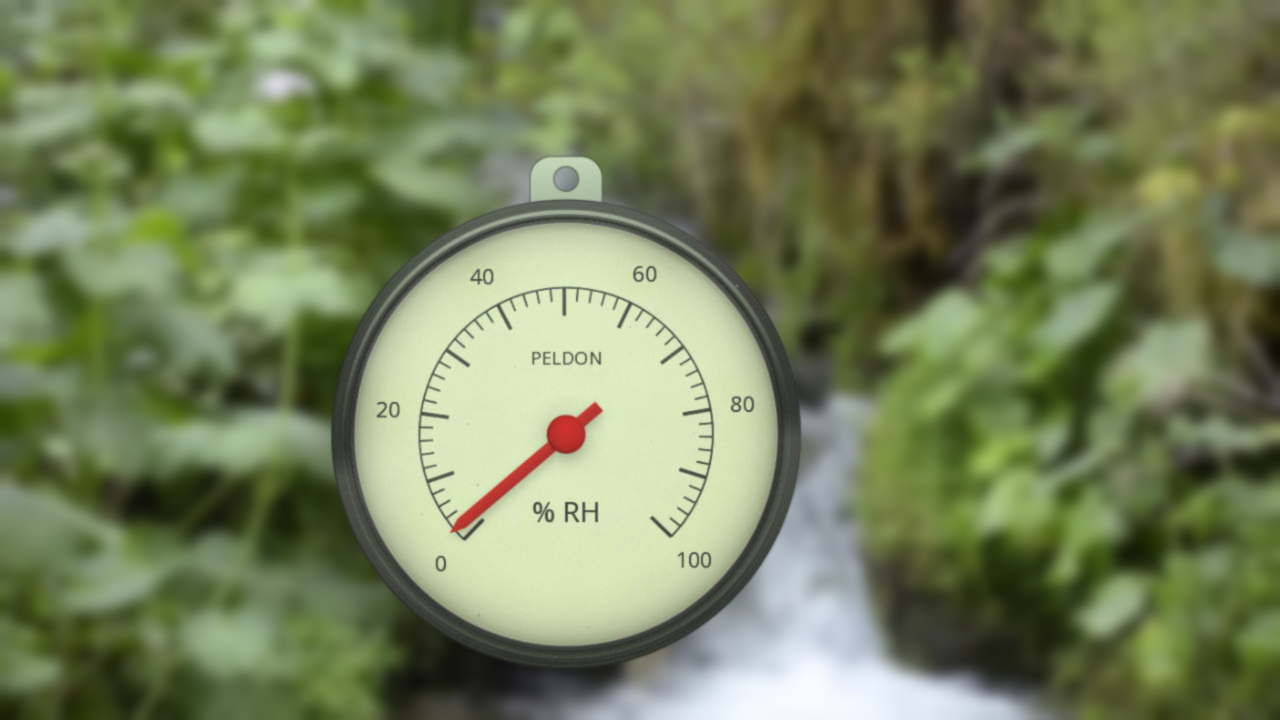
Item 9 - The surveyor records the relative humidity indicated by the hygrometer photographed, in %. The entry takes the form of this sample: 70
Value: 2
